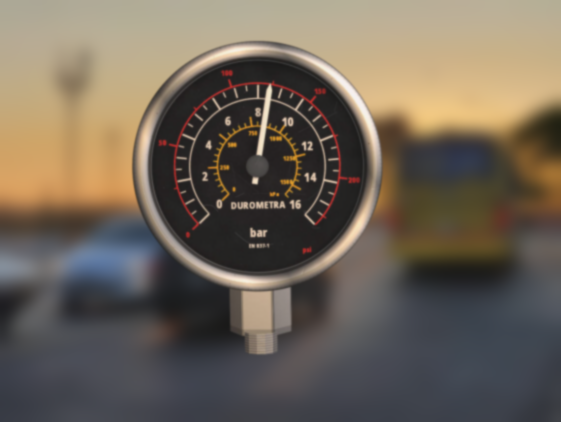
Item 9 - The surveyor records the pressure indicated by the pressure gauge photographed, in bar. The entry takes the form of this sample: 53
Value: 8.5
